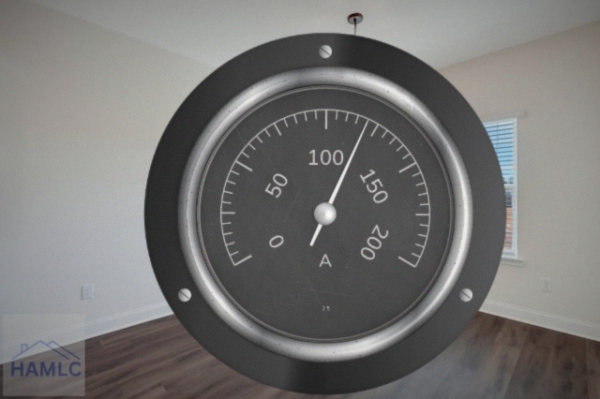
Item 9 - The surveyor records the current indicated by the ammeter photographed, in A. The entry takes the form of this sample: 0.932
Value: 120
